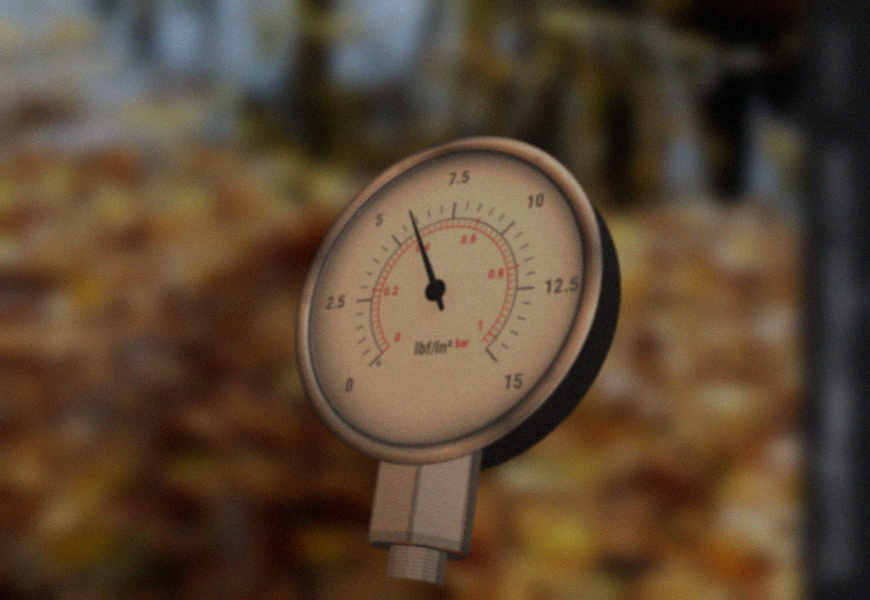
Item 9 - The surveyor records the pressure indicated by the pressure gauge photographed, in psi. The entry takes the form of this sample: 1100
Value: 6
